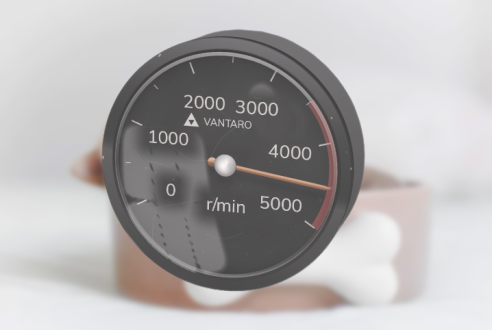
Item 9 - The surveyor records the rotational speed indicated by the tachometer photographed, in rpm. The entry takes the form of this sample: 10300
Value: 4500
